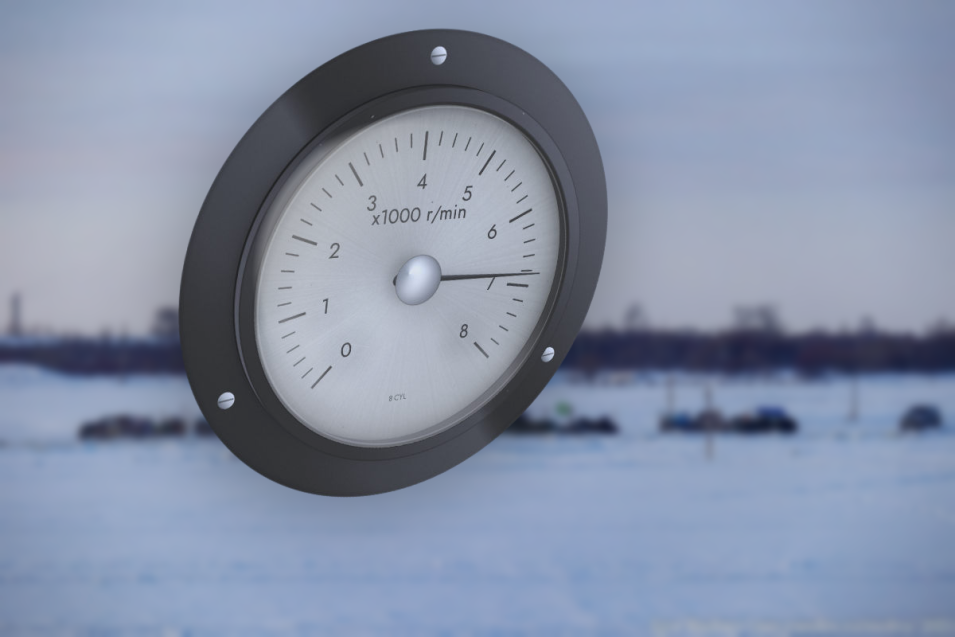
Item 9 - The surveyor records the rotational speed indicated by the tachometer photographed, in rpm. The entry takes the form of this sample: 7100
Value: 6800
